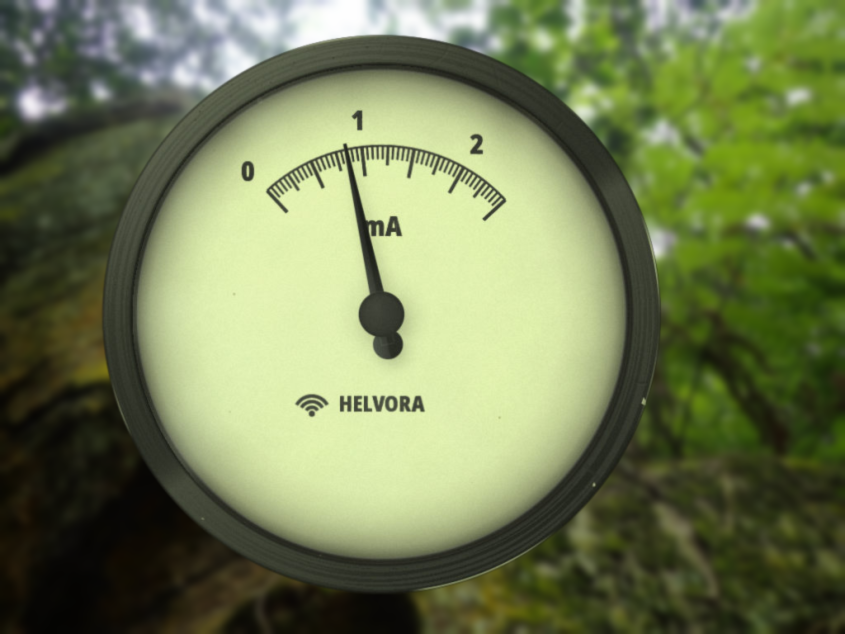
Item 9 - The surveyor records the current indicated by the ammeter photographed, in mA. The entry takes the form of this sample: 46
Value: 0.85
